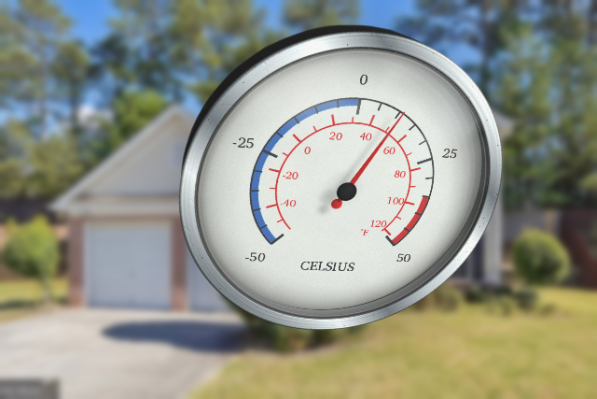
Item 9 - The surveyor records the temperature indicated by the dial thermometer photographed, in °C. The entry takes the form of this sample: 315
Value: 10
